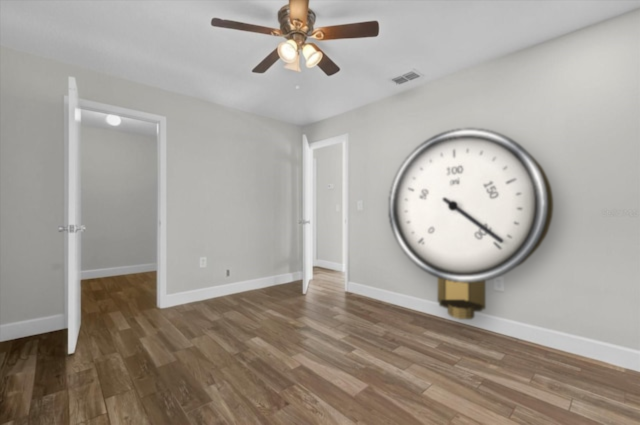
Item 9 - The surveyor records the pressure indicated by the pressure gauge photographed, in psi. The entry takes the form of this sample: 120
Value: 195
